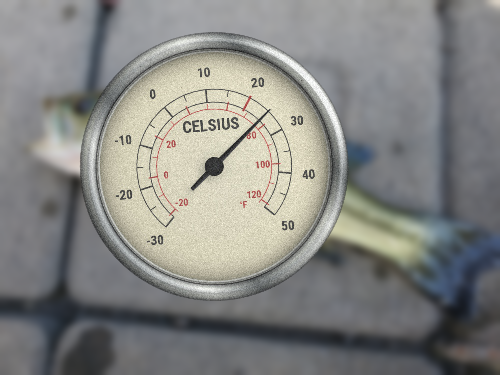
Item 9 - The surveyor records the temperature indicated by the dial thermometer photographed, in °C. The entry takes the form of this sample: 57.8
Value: 25
